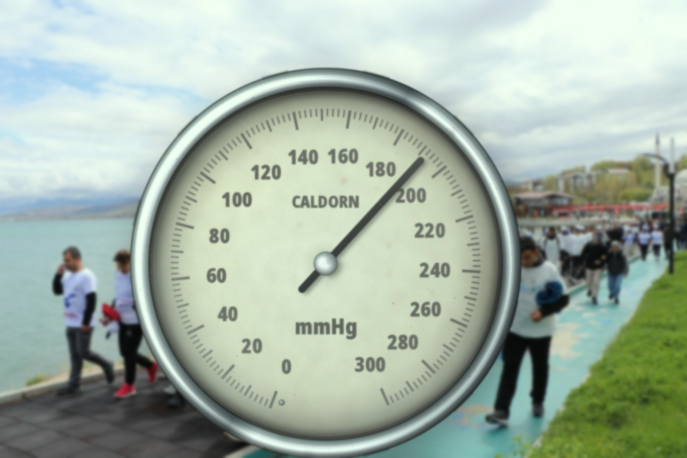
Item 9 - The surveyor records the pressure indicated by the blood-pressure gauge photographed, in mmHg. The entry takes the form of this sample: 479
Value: 192
